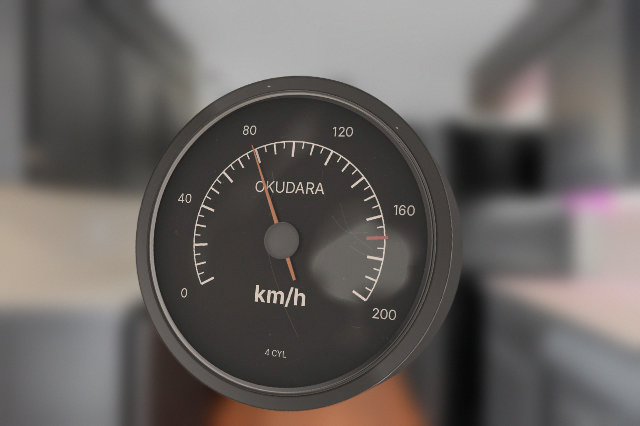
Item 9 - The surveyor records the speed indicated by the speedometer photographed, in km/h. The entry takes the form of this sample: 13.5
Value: 80
